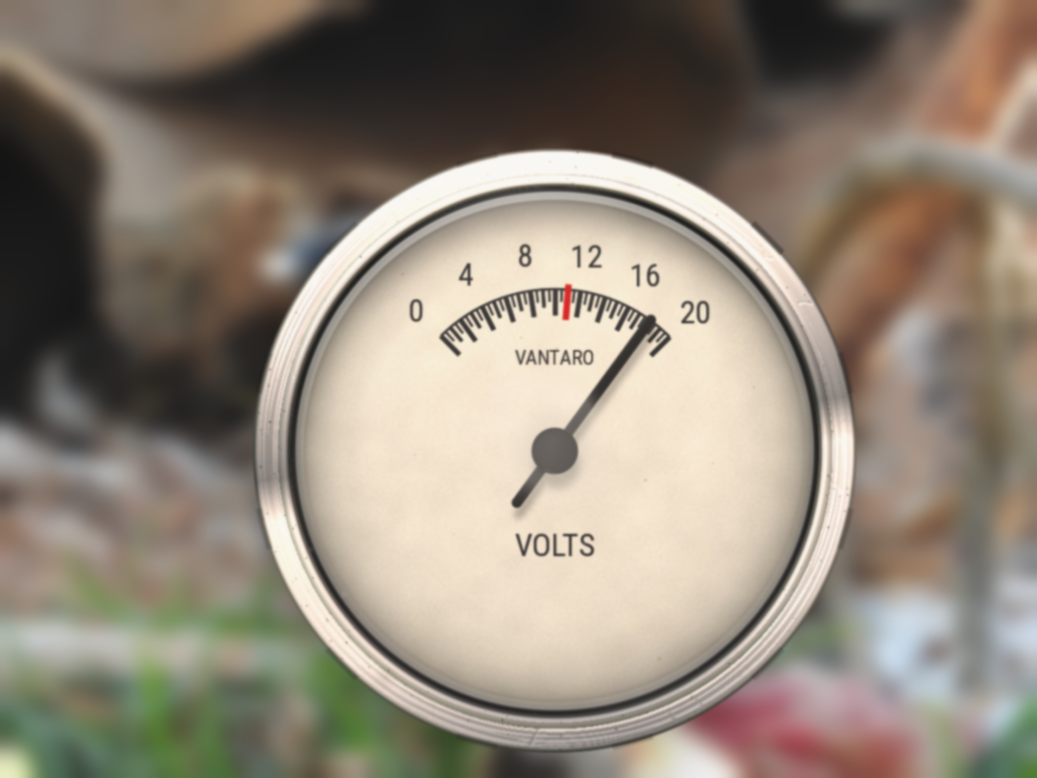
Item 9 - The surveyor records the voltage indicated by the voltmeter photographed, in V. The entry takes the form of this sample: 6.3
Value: 18
